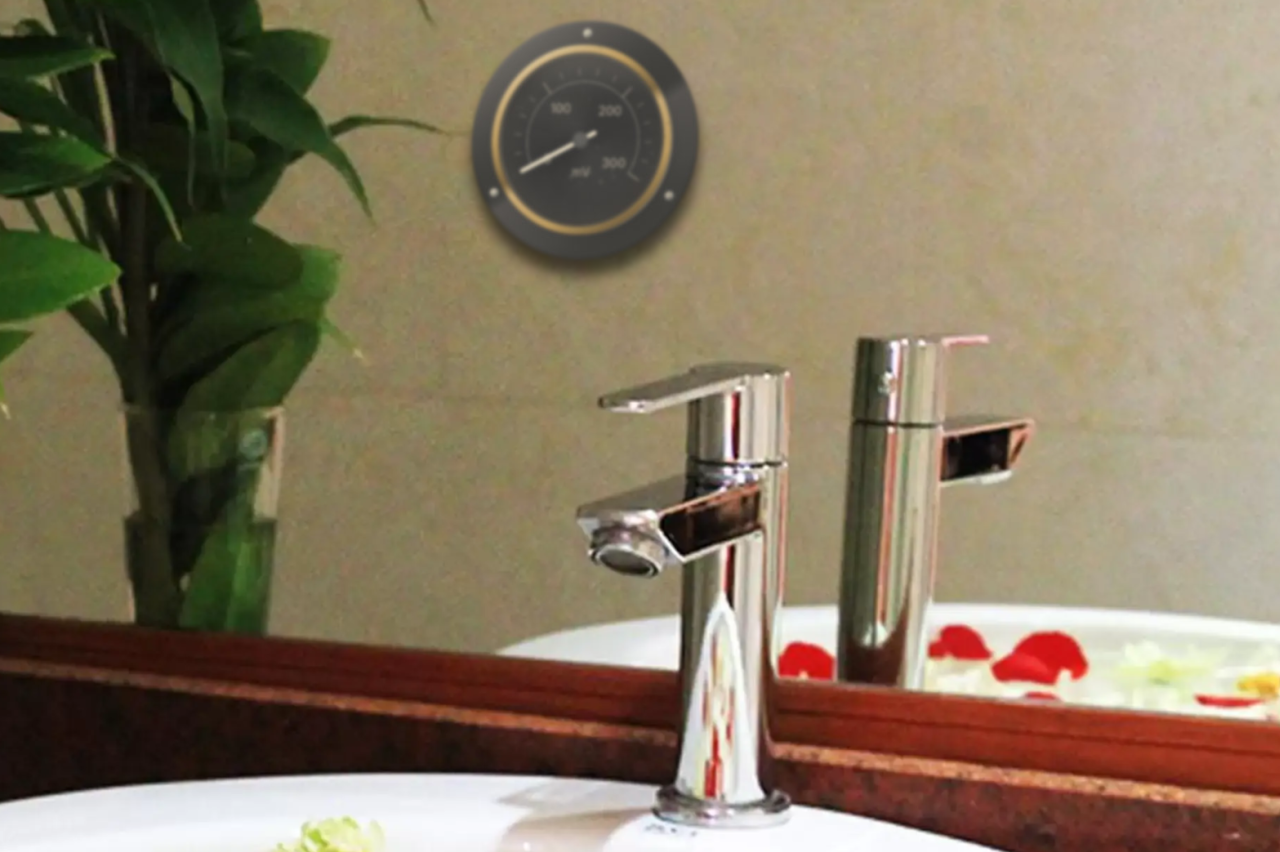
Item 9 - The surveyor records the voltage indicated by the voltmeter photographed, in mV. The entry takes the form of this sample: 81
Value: 0
